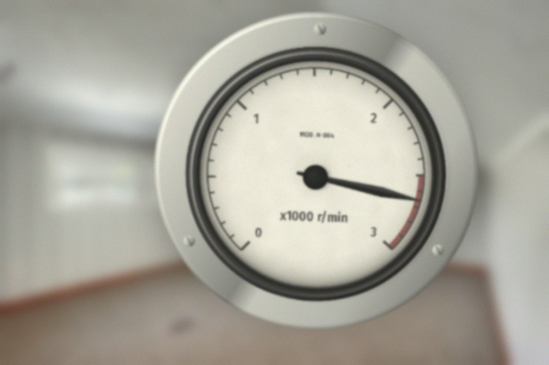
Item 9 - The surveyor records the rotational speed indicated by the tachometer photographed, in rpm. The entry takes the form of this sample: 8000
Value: 2650
